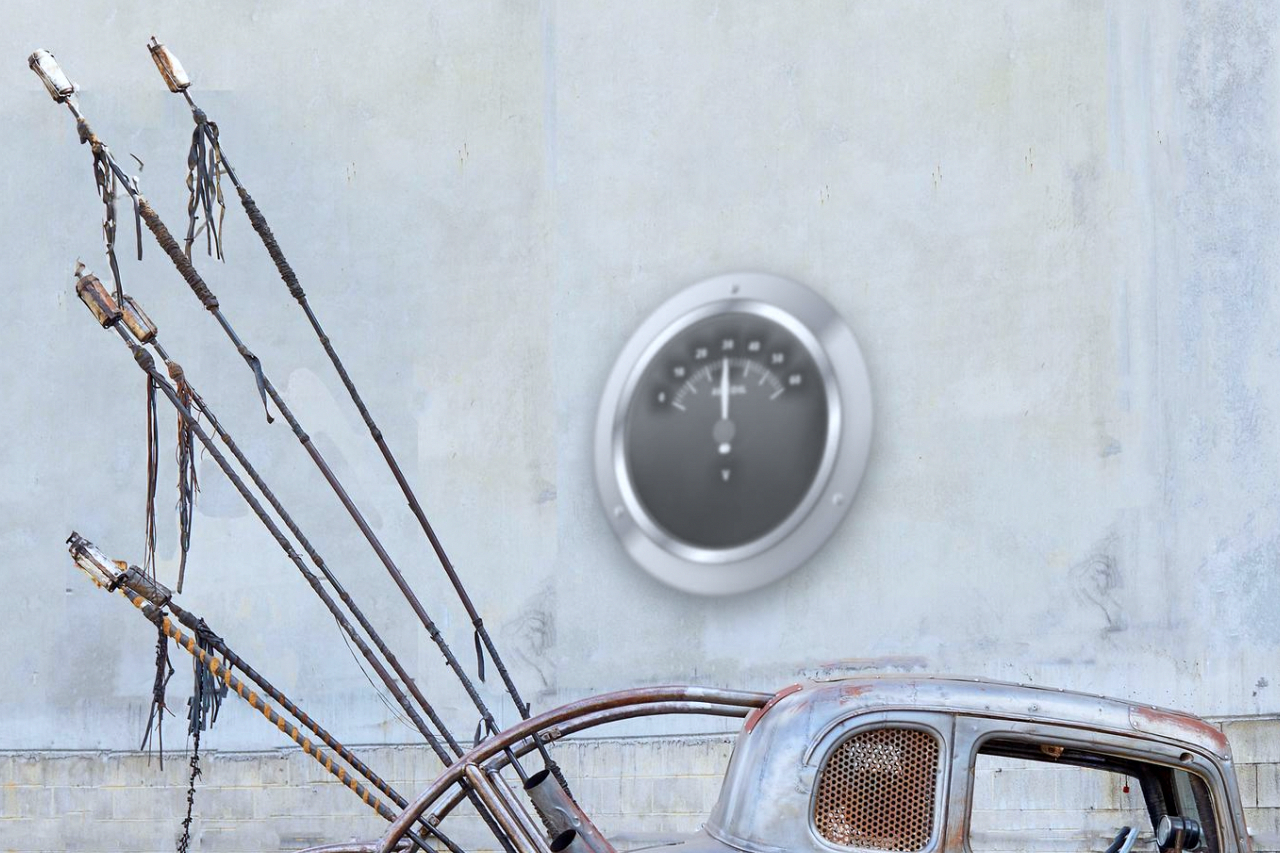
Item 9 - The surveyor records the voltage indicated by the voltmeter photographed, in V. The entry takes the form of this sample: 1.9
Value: 30
